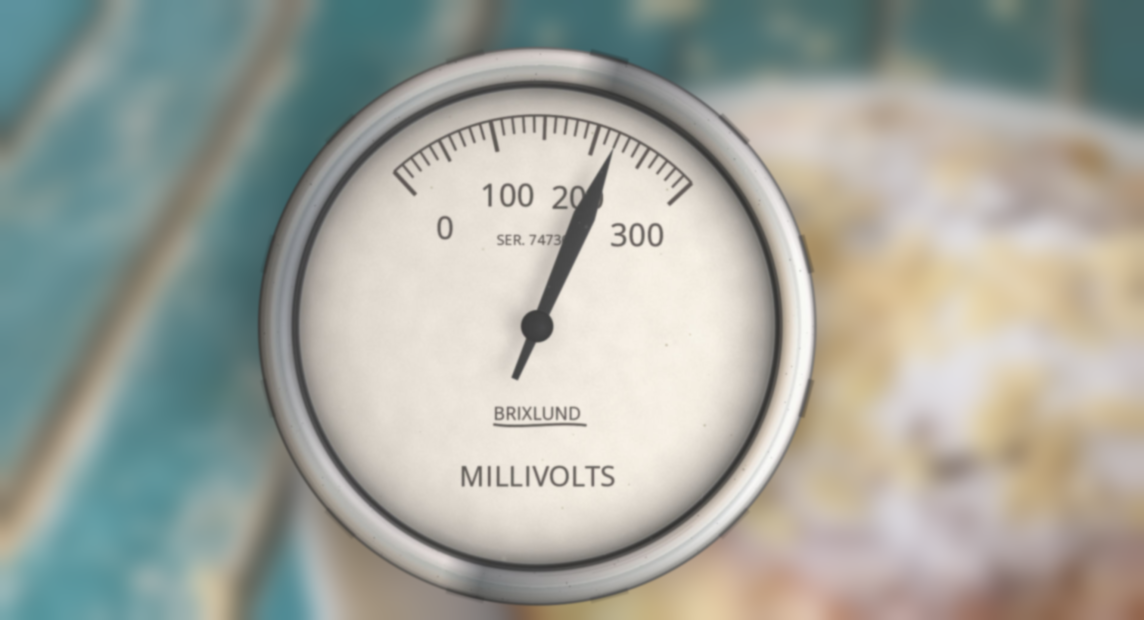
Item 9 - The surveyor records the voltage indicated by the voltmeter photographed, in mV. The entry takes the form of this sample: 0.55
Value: 220
